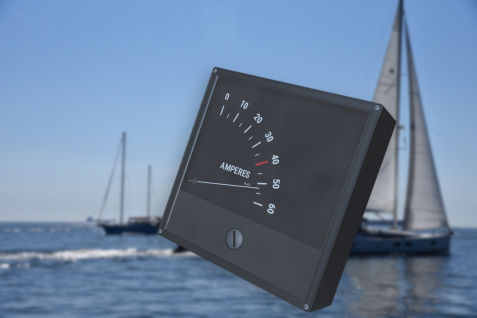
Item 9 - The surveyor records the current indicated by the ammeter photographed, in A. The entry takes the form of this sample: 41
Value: 52.5
